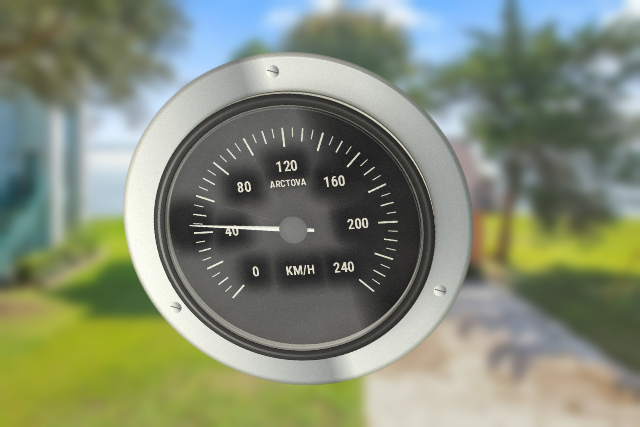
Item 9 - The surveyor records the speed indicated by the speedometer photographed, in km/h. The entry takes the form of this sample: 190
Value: 45
